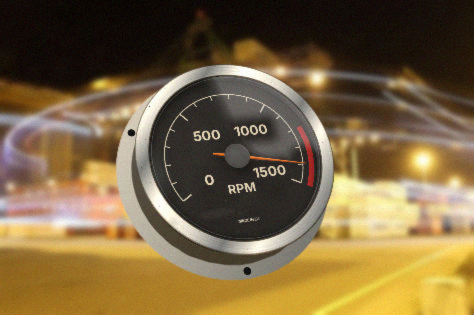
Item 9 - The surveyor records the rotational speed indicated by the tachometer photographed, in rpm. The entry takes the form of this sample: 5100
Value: 1400
